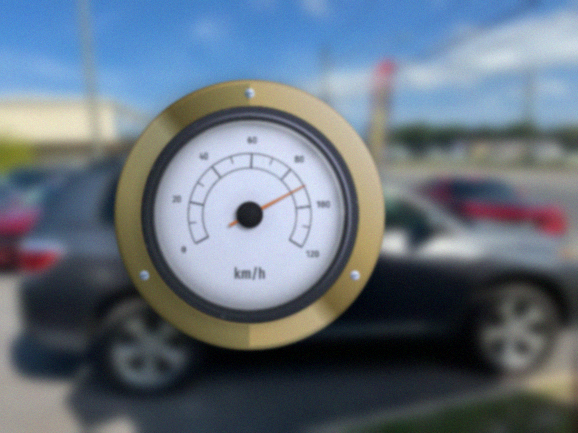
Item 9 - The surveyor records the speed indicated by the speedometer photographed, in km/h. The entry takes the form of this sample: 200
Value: 90
